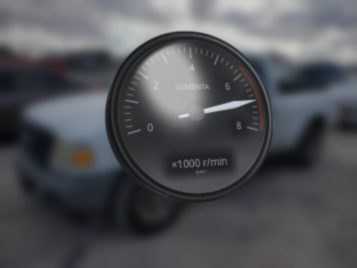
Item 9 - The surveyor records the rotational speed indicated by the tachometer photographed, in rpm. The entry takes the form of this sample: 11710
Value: 7000
